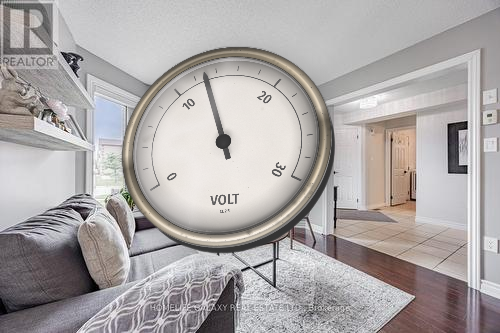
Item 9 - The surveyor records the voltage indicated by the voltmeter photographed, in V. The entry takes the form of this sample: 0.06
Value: 13
